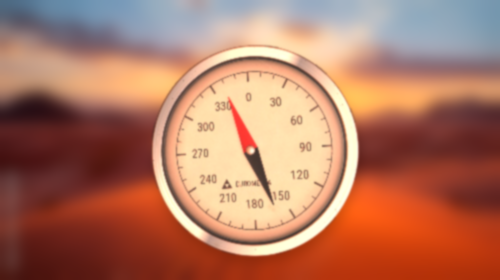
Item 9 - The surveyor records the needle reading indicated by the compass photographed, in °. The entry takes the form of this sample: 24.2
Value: 340
